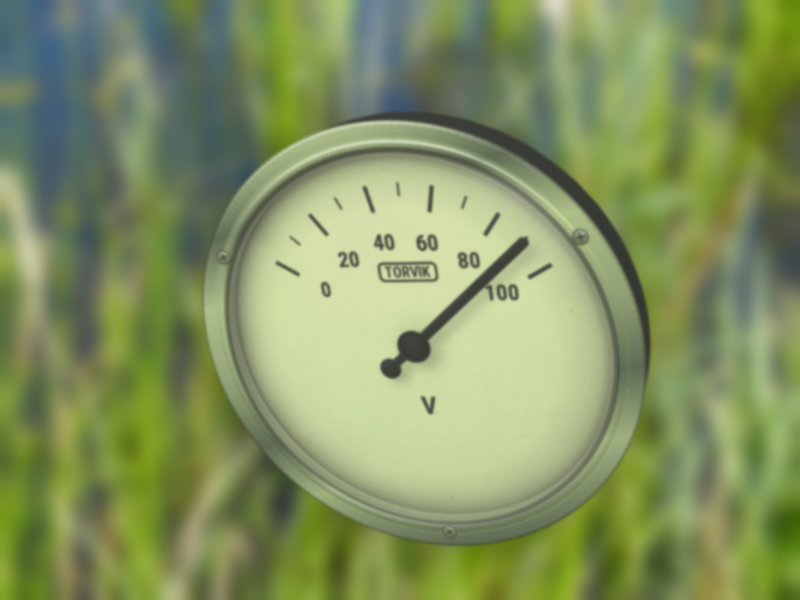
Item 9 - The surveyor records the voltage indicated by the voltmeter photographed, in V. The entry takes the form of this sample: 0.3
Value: 90
